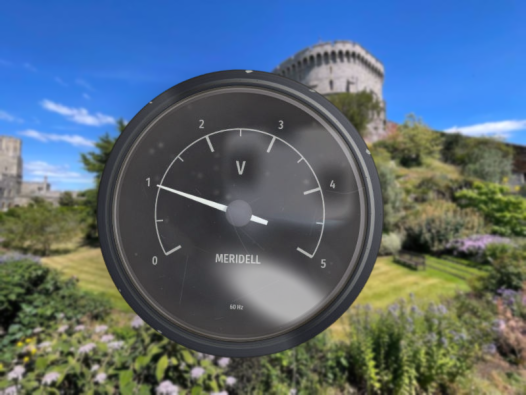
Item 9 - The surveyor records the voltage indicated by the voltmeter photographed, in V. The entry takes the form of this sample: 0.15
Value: 1
